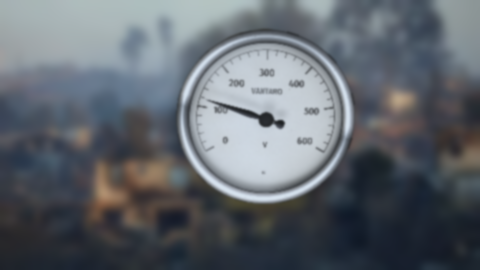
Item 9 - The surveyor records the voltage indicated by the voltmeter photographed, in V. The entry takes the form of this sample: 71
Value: 120
